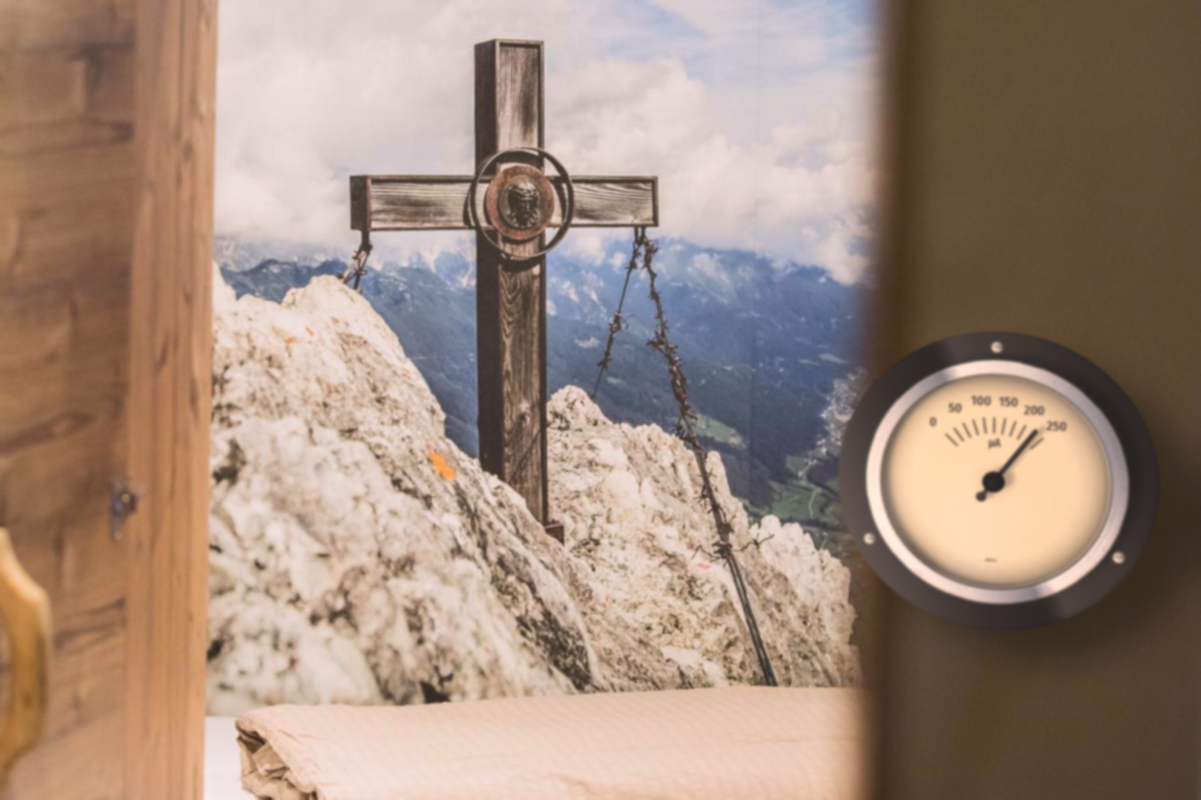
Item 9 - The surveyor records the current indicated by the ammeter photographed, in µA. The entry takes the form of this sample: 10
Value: 225
